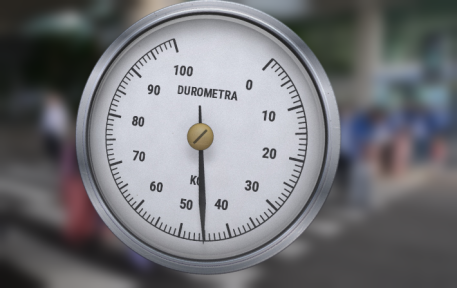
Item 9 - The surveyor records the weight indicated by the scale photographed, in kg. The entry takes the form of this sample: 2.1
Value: 45
